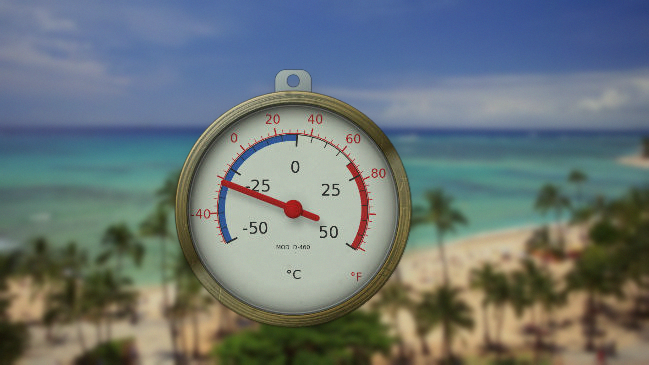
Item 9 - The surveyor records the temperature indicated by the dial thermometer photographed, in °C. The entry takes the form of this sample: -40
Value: -30
